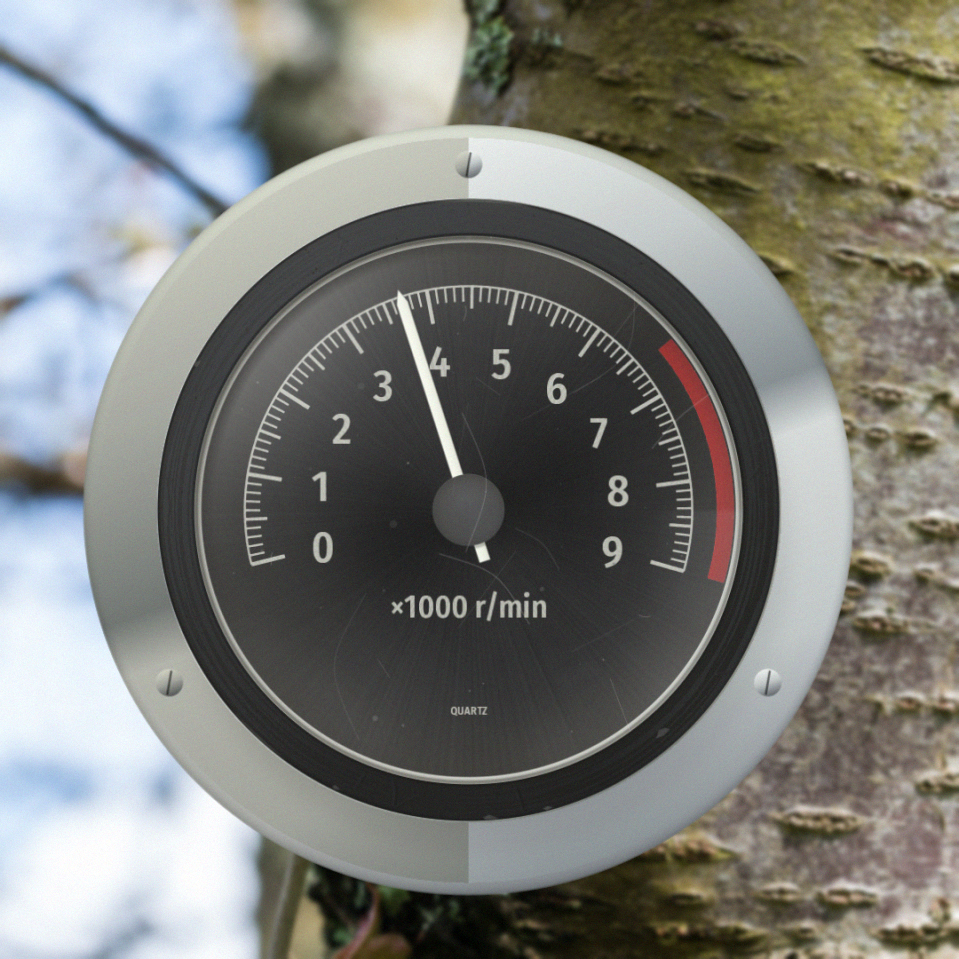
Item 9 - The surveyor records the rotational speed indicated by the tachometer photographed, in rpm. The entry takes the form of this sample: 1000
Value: 3700
